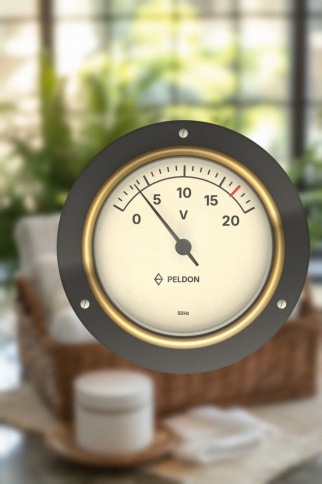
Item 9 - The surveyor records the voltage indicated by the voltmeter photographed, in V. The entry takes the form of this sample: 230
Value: 3.5
